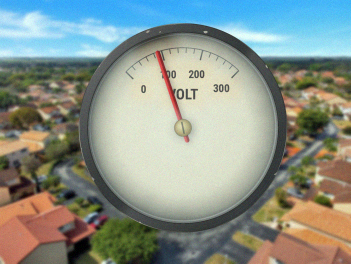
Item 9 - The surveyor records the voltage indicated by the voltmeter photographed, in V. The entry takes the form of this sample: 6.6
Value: 90
